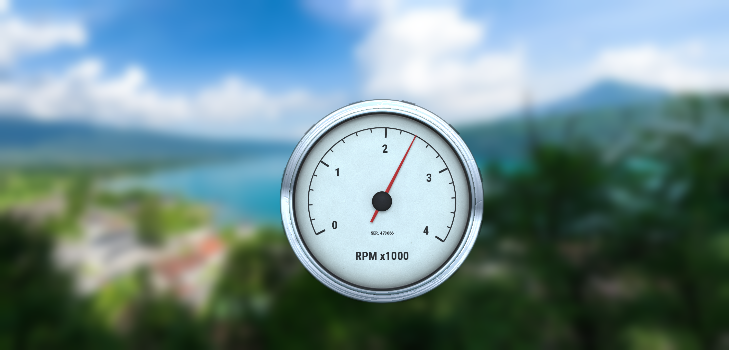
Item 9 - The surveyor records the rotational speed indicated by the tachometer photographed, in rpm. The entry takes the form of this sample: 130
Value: 2400
